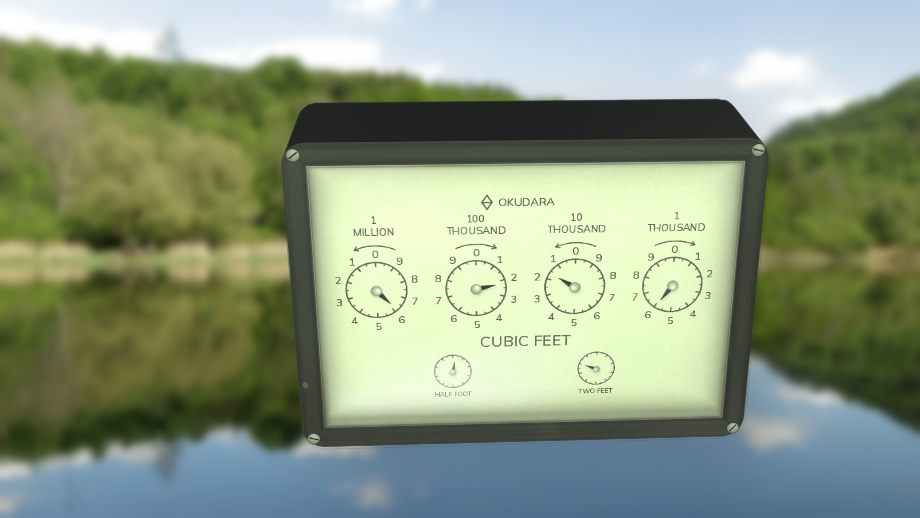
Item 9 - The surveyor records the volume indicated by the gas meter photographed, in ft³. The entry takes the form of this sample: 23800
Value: 621600
